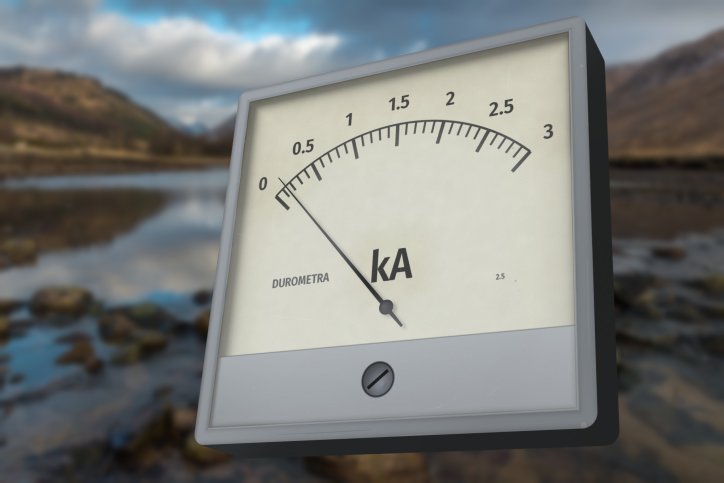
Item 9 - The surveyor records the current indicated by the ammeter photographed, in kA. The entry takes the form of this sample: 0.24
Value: 0.15
